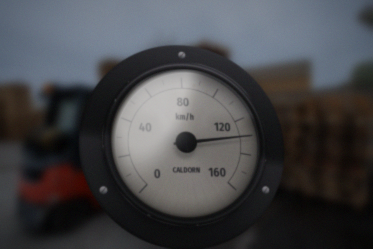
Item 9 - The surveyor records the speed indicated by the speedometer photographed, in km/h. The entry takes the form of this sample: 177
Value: 130
